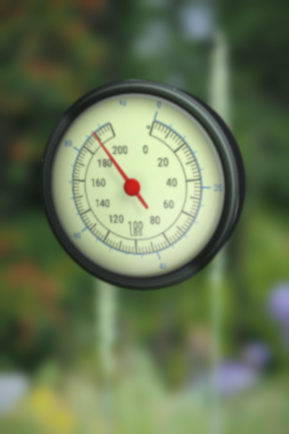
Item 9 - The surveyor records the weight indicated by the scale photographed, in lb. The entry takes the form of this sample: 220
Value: 190
